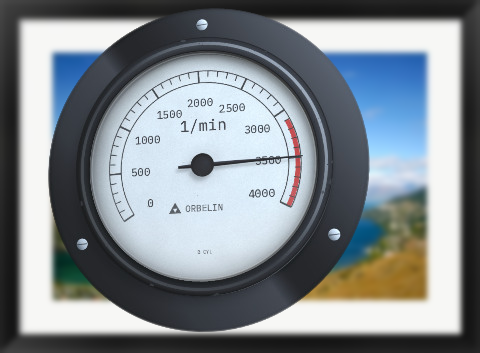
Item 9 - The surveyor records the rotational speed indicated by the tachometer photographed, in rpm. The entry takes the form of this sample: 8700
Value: 3500
